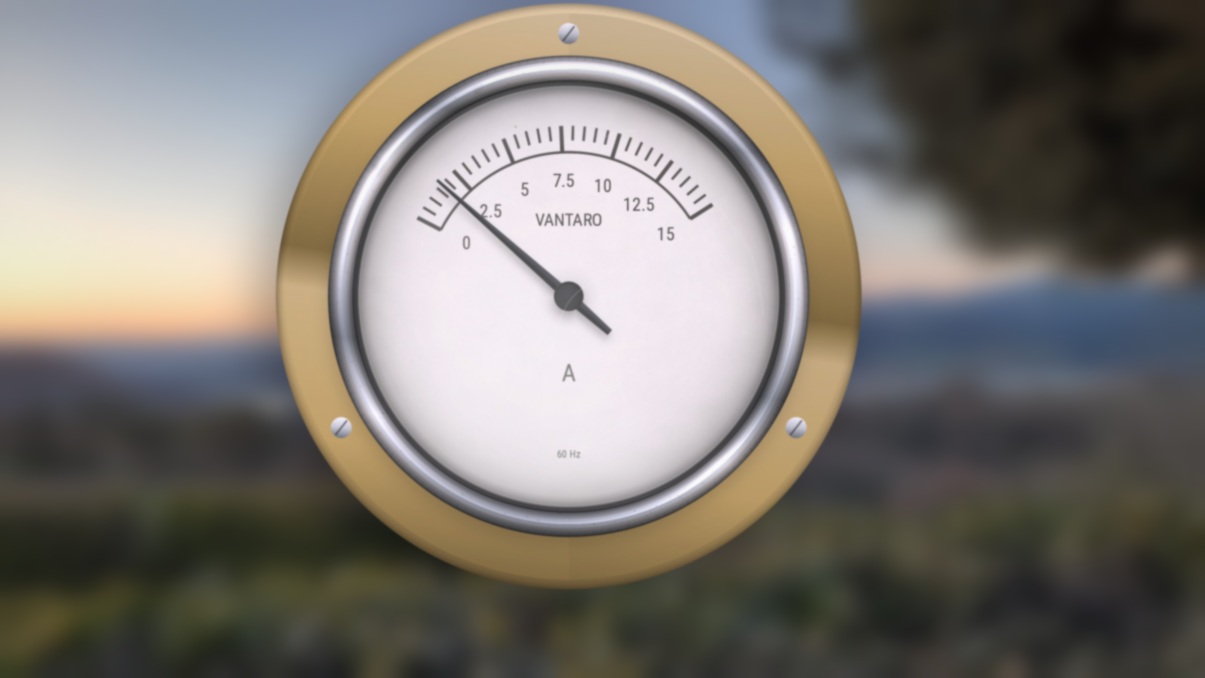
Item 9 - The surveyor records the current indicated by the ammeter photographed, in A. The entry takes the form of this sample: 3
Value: 1.75
